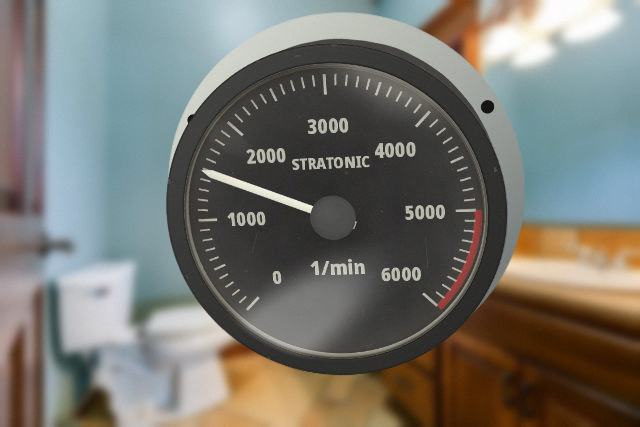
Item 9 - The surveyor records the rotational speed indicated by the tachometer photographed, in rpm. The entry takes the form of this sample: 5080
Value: 1500
